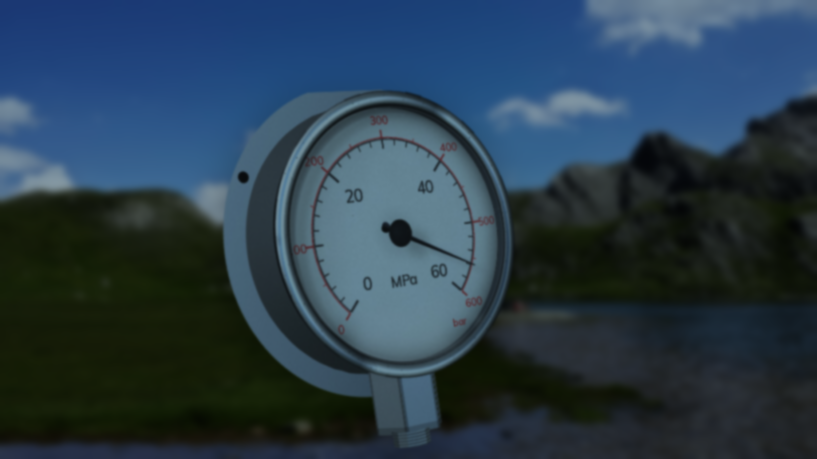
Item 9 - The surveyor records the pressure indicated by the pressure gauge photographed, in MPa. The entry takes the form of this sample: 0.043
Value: 56
